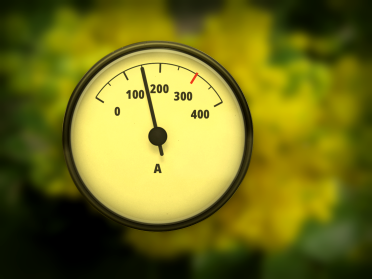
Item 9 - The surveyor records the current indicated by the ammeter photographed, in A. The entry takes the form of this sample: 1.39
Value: 150
